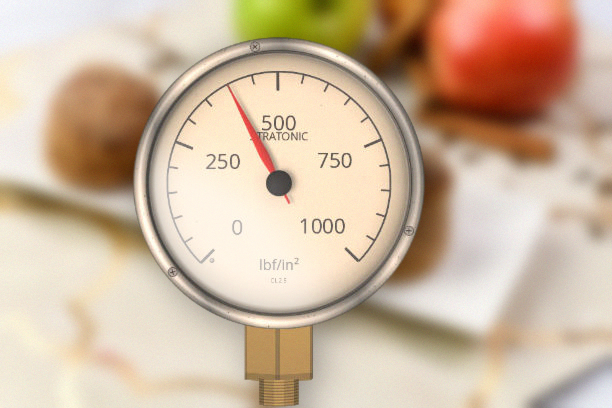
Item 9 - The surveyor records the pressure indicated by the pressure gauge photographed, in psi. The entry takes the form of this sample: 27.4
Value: 400
